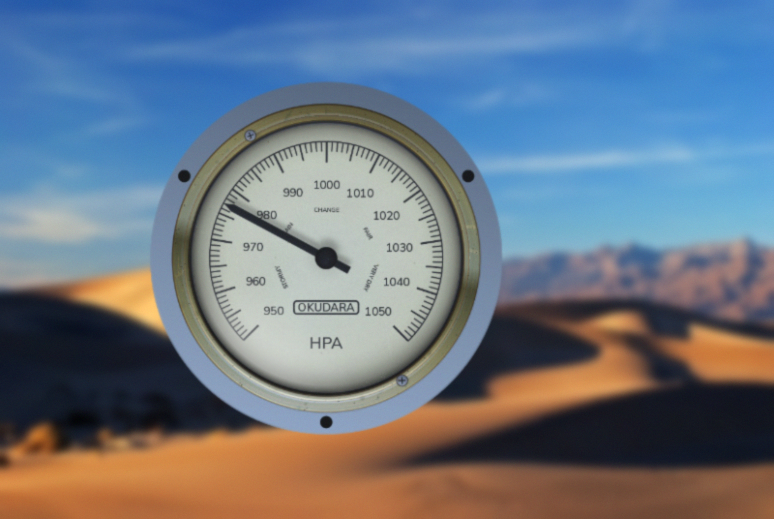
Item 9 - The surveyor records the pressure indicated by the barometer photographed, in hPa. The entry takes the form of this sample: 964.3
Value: 977
